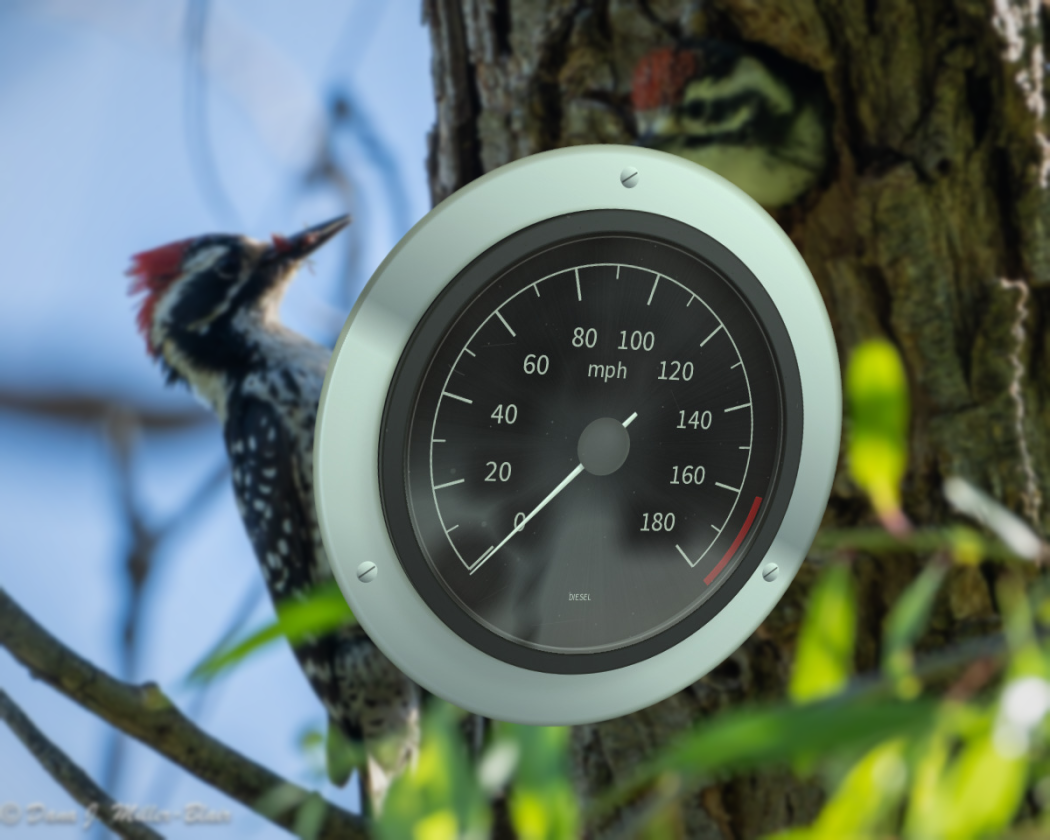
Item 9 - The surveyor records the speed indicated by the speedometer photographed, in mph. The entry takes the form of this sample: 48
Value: 0
